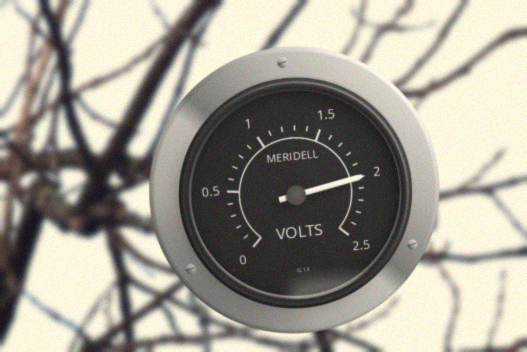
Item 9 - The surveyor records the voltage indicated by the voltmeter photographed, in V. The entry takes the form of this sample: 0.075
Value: 2
